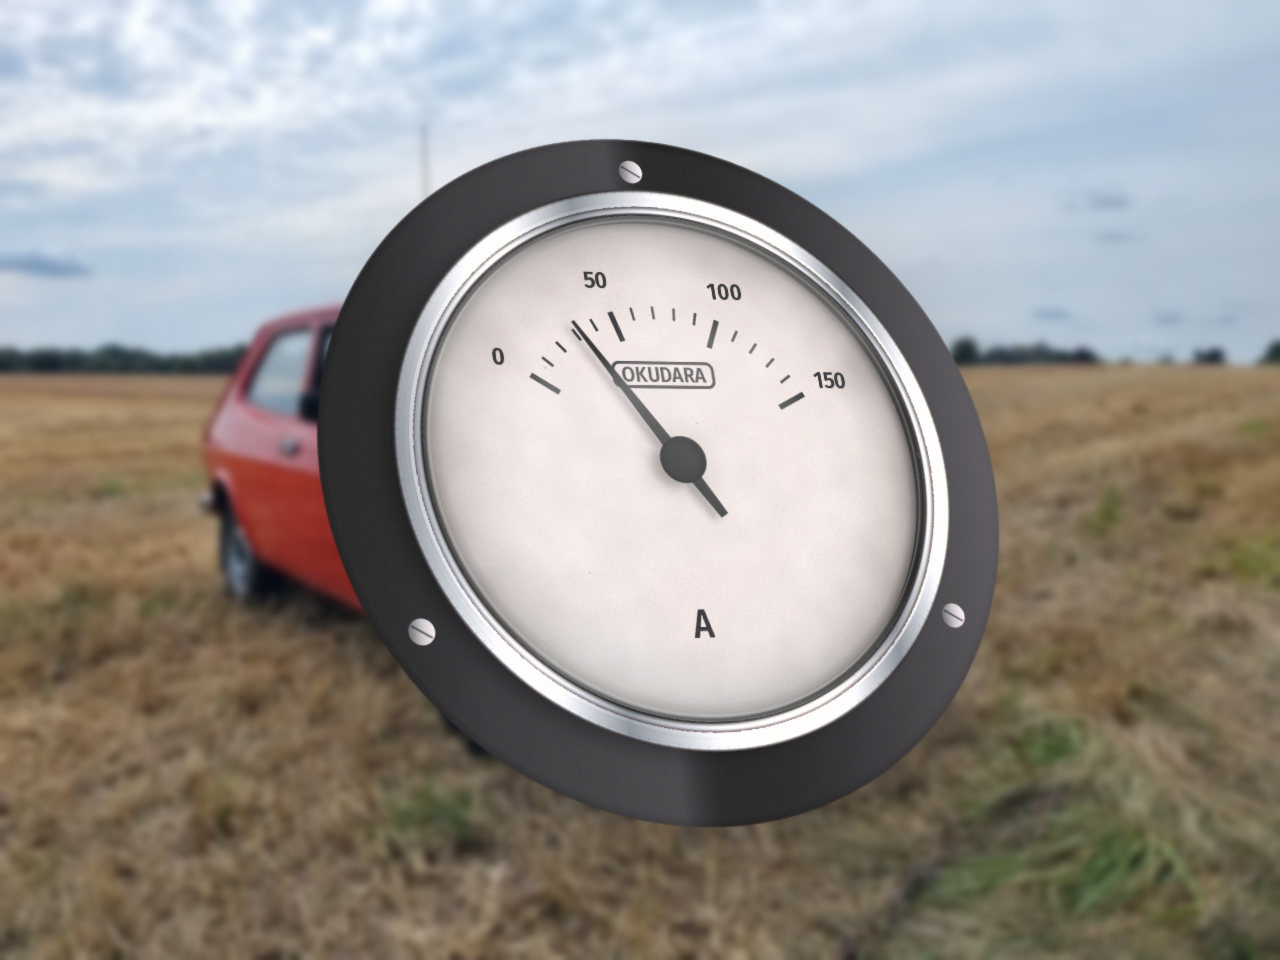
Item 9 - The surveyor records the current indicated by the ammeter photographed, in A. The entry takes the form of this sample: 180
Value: 30
